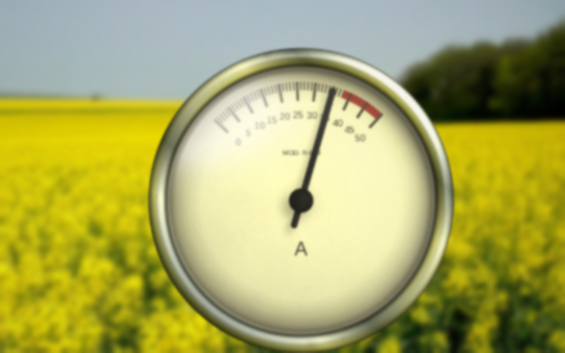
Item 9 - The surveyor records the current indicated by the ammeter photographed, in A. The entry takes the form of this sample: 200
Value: 35
